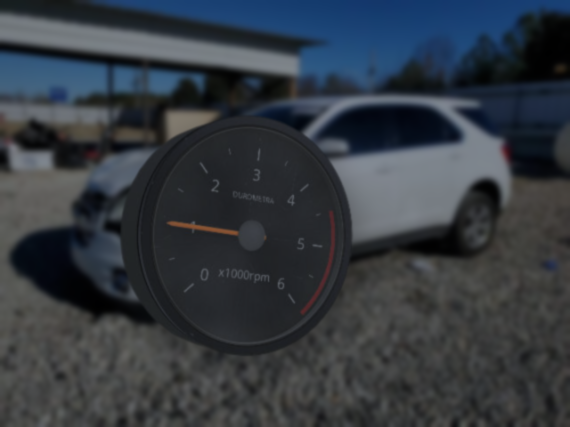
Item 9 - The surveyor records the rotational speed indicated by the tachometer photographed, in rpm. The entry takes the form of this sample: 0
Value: 1000
